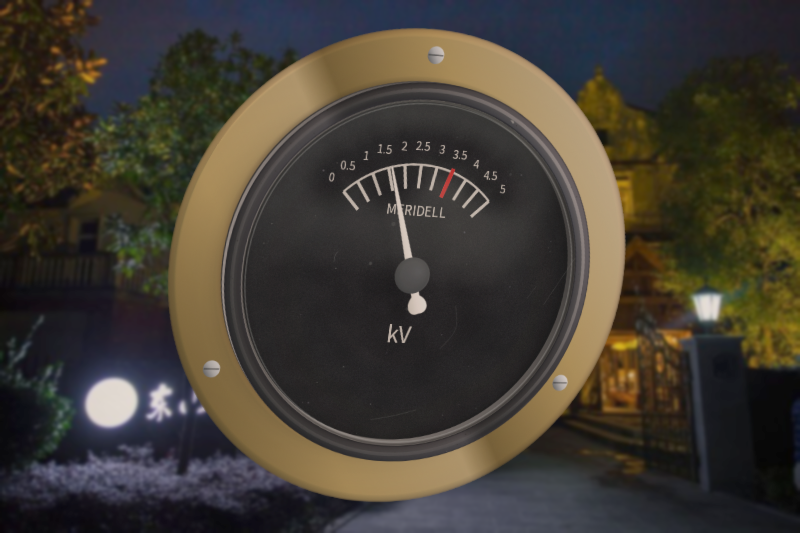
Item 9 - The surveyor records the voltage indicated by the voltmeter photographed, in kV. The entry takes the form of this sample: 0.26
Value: 1.5
